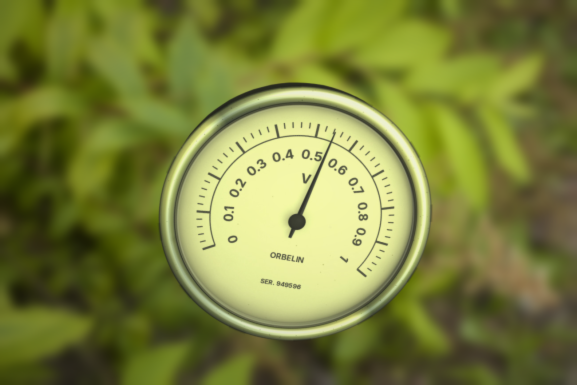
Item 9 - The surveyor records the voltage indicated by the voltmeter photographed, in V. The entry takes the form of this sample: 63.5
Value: 0.54
